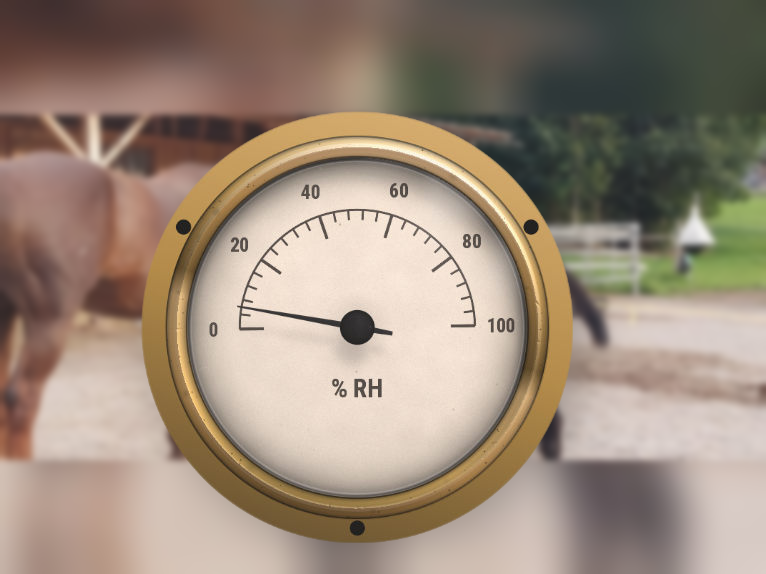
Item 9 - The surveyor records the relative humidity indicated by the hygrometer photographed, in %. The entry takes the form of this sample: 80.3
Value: 6
